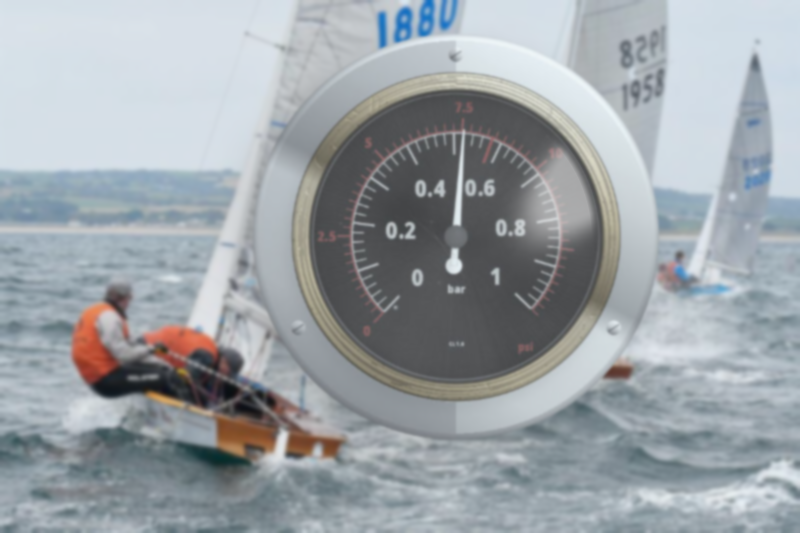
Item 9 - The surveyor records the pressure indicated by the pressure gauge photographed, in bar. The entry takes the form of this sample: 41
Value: 0.52
